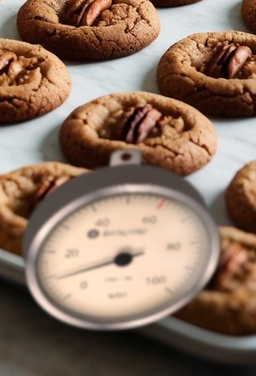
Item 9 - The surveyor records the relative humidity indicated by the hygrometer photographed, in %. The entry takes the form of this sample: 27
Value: 10
